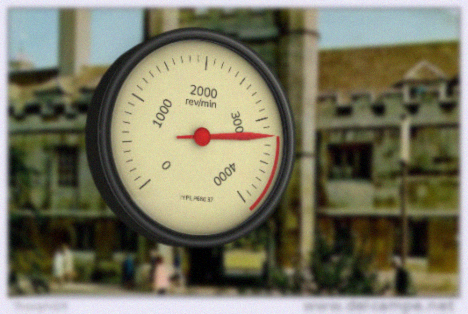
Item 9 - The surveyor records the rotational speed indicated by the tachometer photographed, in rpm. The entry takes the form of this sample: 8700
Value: 3200
